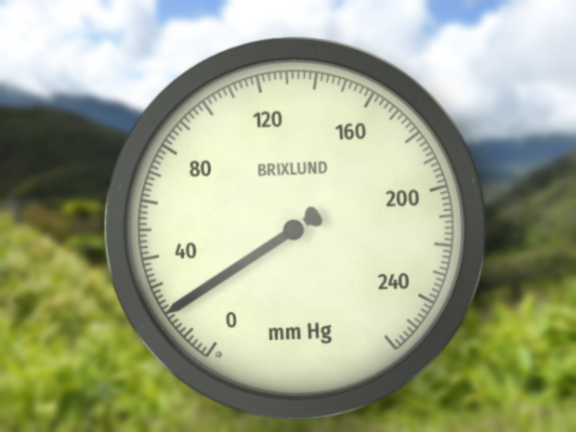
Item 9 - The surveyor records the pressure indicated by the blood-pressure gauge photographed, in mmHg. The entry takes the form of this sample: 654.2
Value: 20
